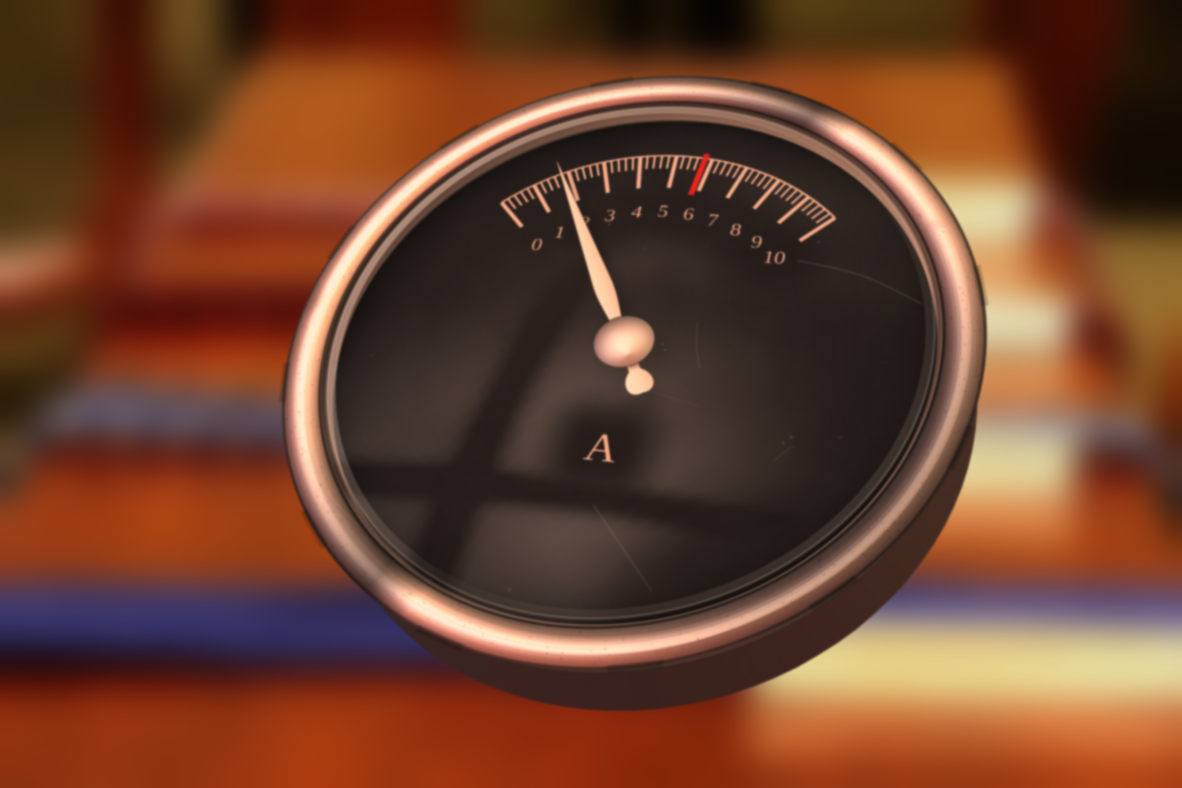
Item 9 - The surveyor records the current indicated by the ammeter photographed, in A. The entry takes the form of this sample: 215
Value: 1.8
